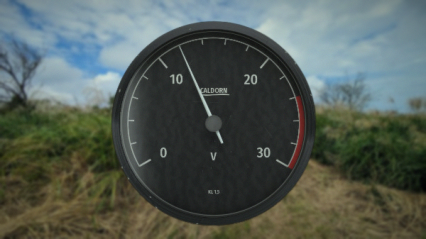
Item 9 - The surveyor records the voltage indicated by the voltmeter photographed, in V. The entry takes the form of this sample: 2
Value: 12
